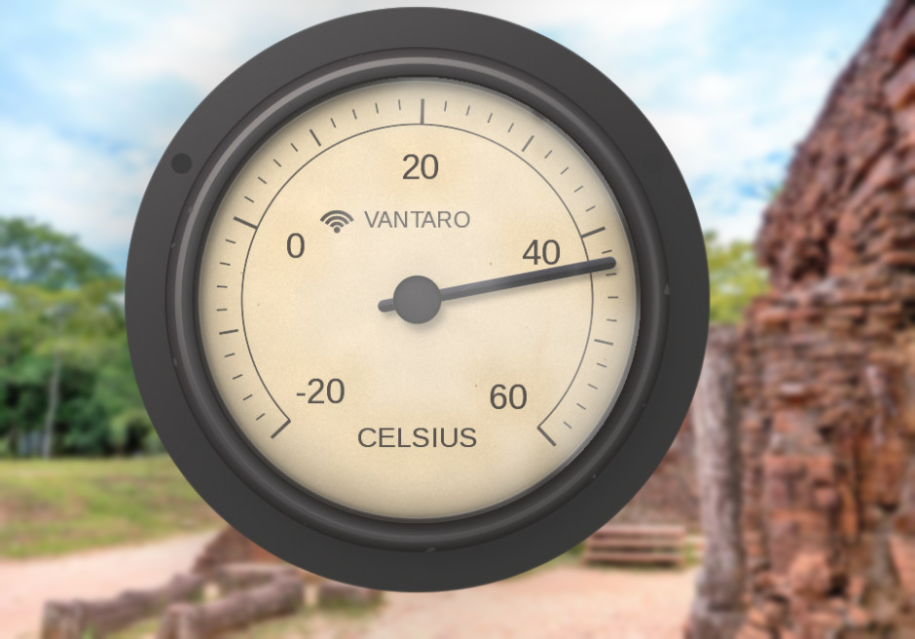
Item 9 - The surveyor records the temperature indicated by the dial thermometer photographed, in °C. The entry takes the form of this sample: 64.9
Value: 43
